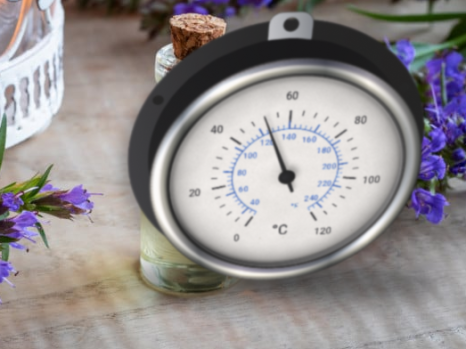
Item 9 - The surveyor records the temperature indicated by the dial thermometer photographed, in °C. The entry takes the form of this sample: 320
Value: 52
